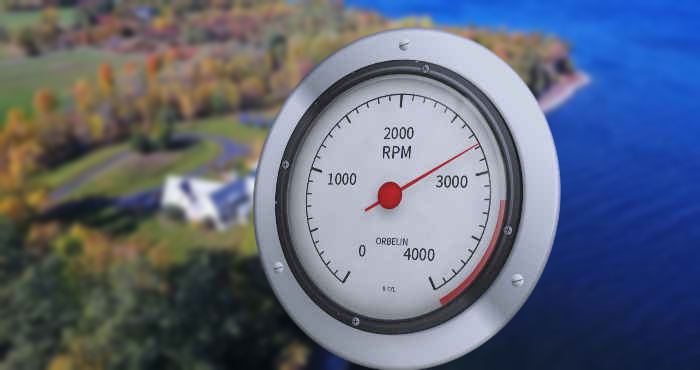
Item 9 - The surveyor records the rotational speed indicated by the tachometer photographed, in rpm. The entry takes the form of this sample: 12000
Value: 2800
